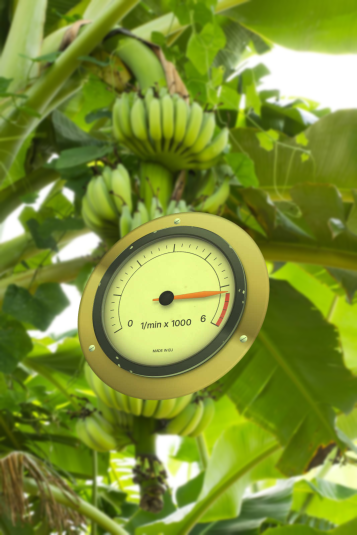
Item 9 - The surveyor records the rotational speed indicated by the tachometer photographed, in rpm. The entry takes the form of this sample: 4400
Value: 5200
